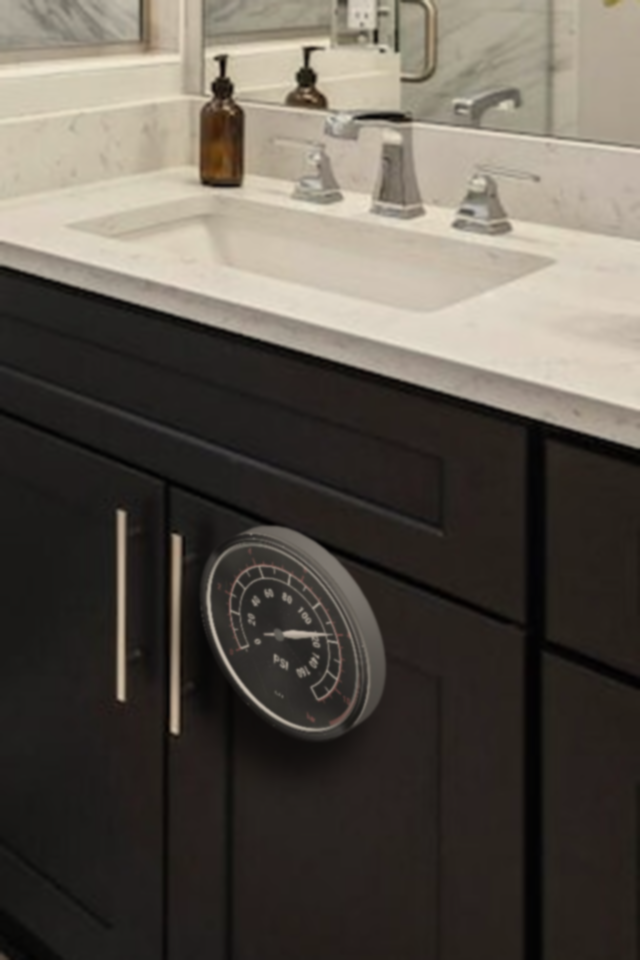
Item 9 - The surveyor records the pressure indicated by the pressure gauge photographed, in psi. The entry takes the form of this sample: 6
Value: 115
